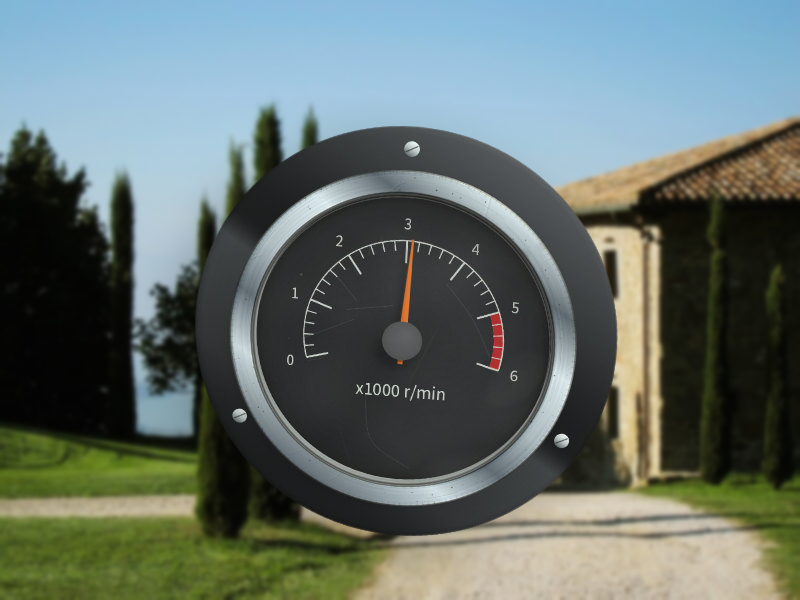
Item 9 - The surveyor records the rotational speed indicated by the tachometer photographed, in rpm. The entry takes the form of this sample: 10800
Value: 3100
